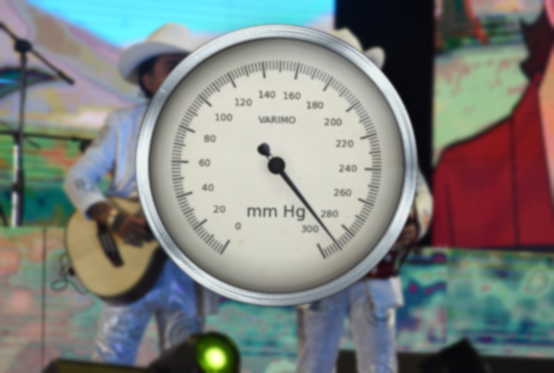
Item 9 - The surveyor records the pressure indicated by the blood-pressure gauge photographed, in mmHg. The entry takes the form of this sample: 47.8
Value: 290
